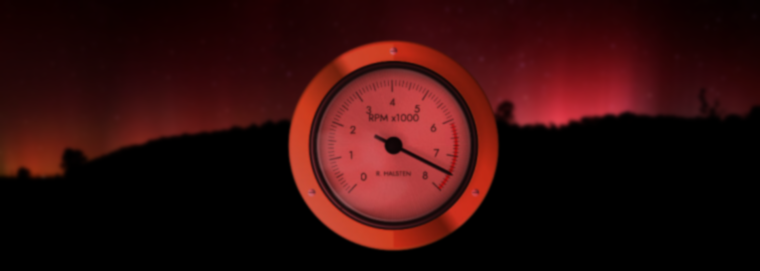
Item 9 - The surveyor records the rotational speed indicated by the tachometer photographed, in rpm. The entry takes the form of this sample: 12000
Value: 7500
